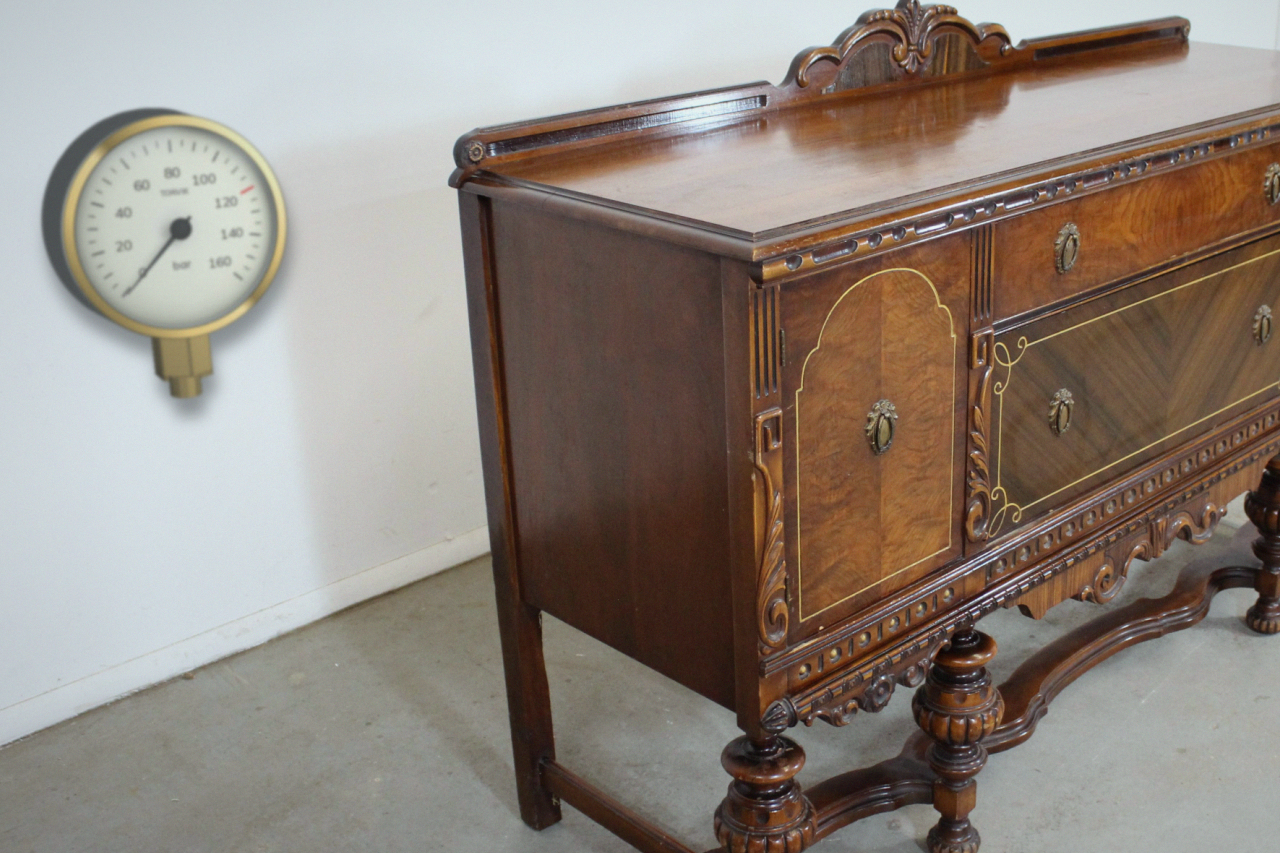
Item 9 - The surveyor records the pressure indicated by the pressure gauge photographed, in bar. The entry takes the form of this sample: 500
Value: 0
